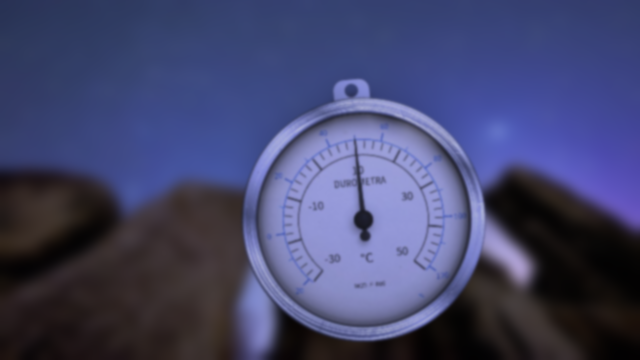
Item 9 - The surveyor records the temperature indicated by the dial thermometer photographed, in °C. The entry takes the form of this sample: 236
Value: 10
